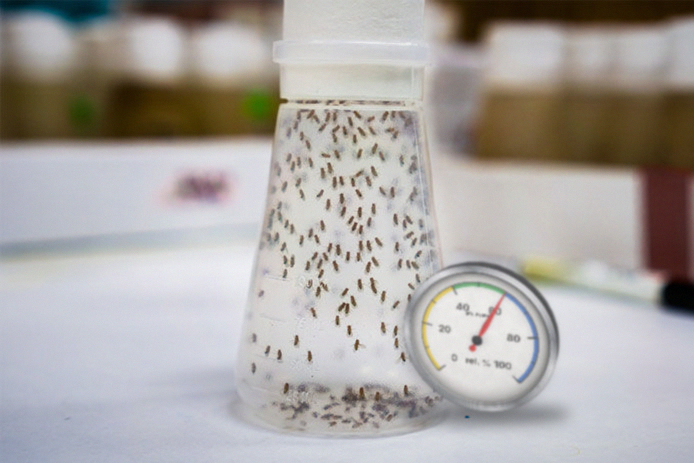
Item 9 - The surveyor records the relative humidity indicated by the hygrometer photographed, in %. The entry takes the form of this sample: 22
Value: 60
